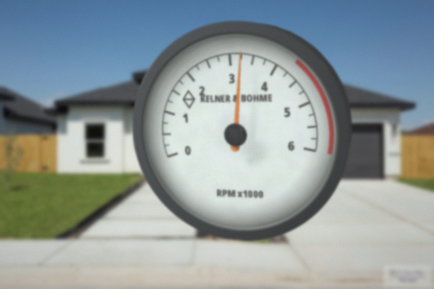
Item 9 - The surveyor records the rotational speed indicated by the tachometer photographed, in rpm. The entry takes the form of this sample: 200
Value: 3250
